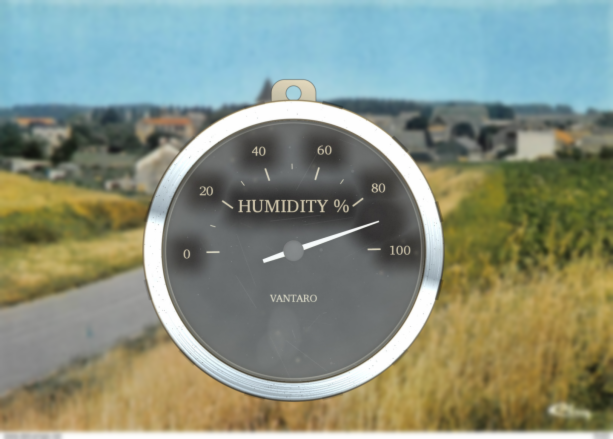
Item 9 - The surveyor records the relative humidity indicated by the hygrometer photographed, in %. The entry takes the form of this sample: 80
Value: 90
